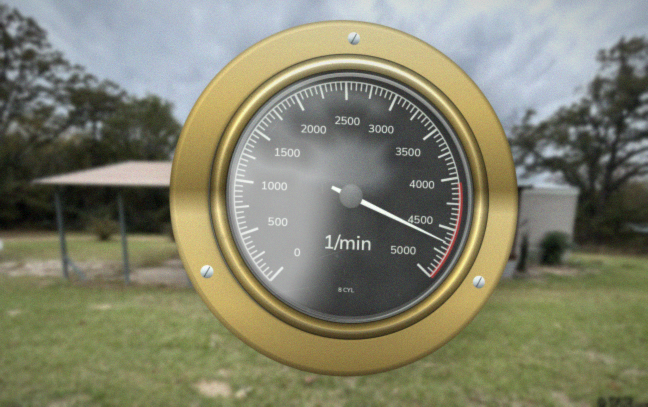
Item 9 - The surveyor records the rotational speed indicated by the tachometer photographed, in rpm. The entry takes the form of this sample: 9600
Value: 4650
